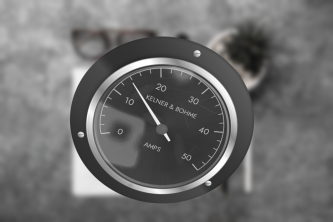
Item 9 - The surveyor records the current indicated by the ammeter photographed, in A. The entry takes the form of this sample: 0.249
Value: 14
